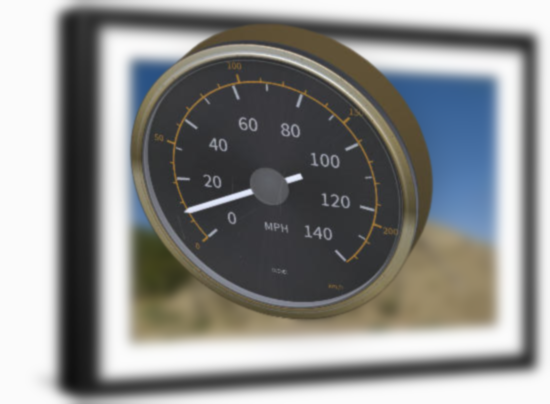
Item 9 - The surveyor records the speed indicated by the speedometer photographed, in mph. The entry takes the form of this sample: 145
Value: 10
